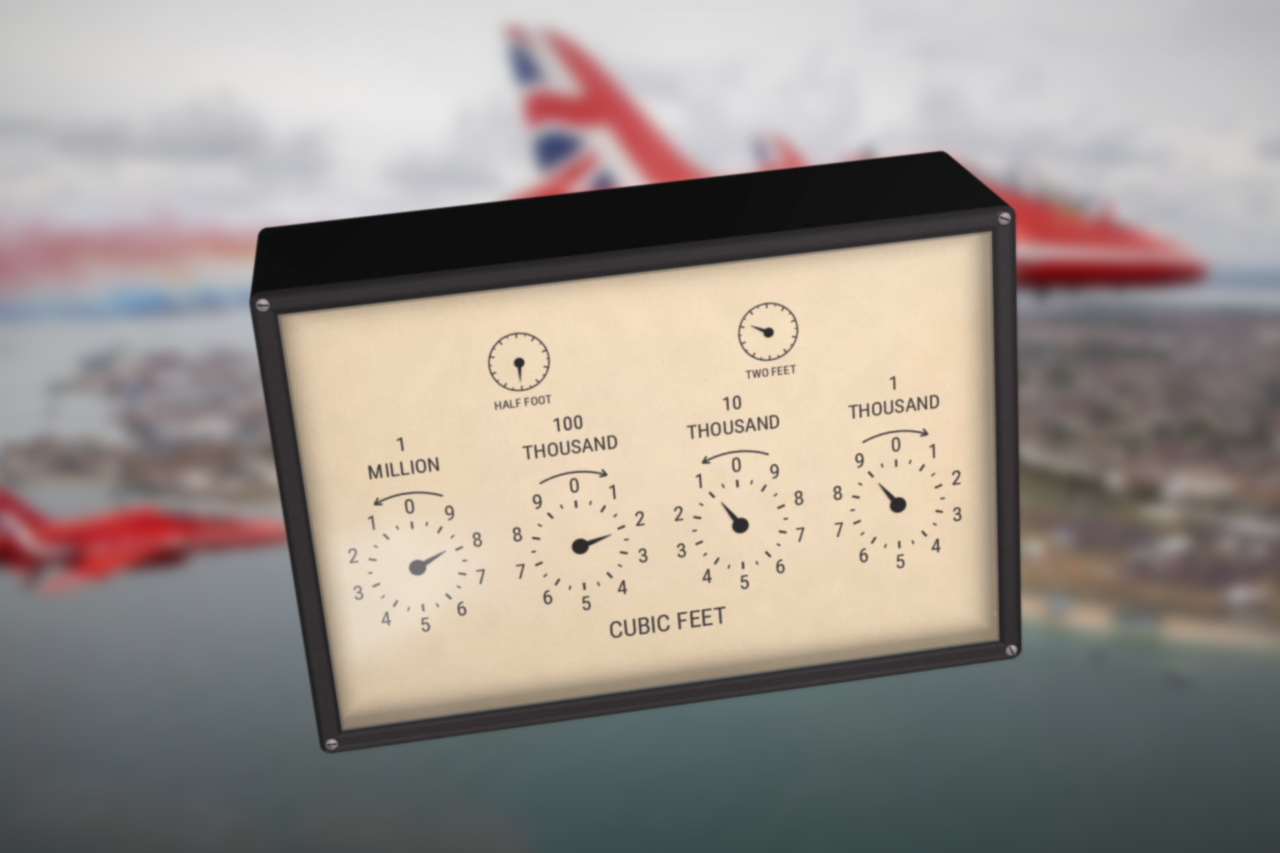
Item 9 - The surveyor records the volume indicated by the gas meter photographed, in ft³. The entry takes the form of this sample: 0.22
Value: 820900
